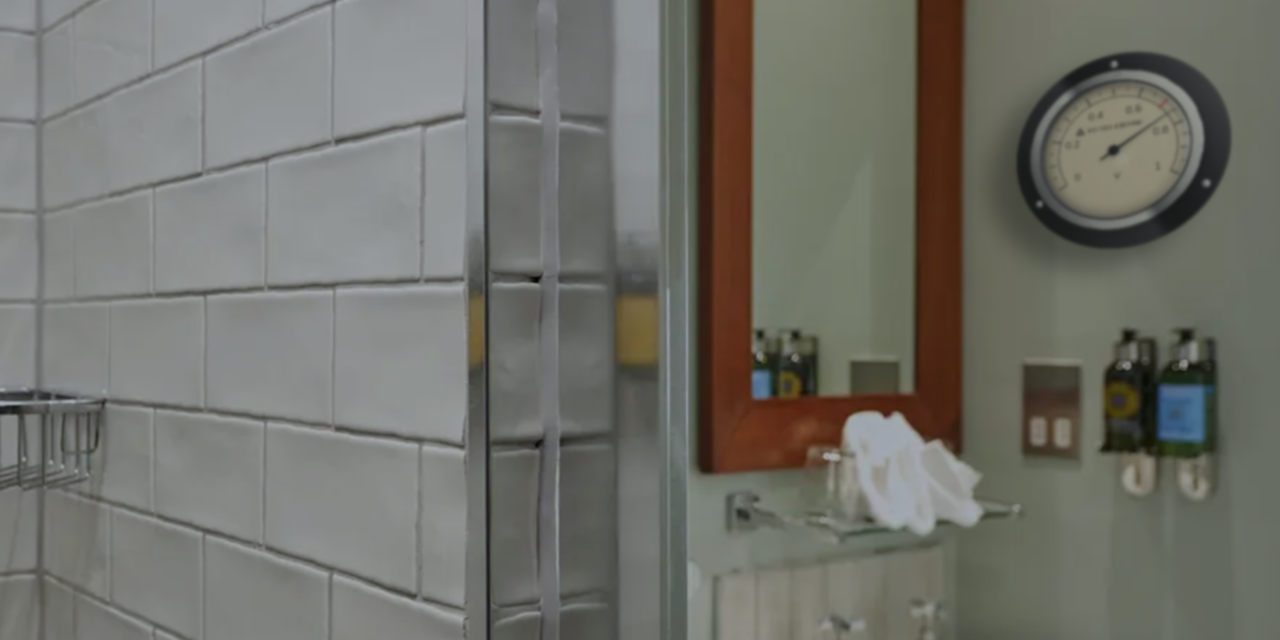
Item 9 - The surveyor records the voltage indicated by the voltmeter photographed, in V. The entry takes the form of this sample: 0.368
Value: 0.75
